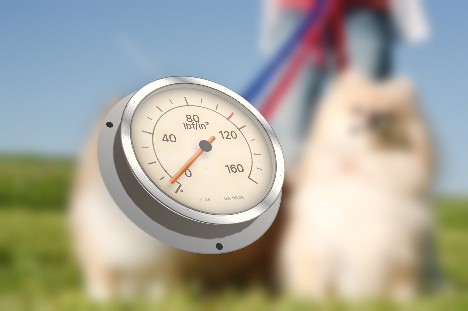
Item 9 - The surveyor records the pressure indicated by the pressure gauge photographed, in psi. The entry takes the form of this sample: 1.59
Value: 5
